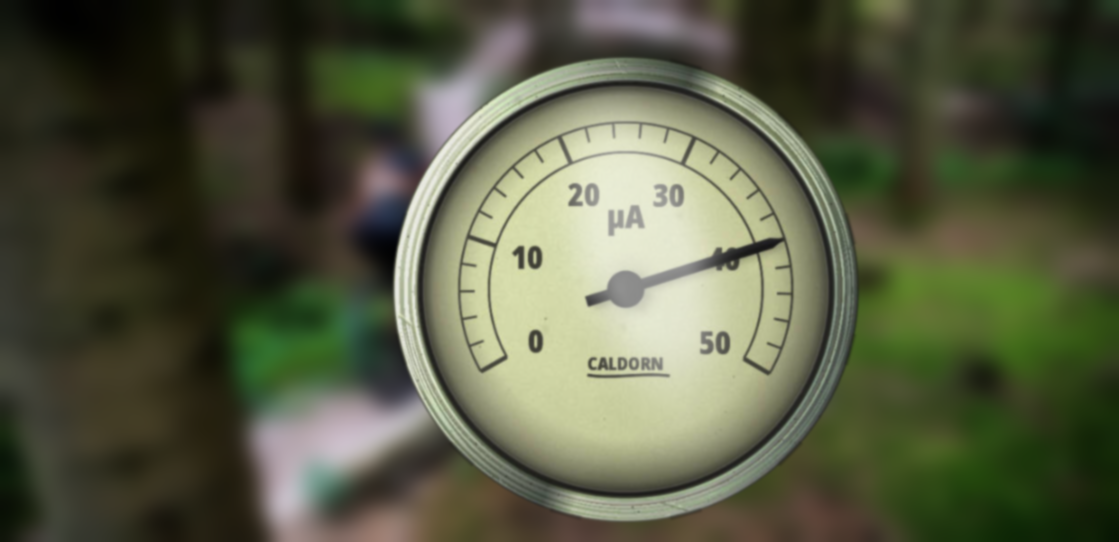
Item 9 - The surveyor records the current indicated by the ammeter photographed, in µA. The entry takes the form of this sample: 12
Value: 40
